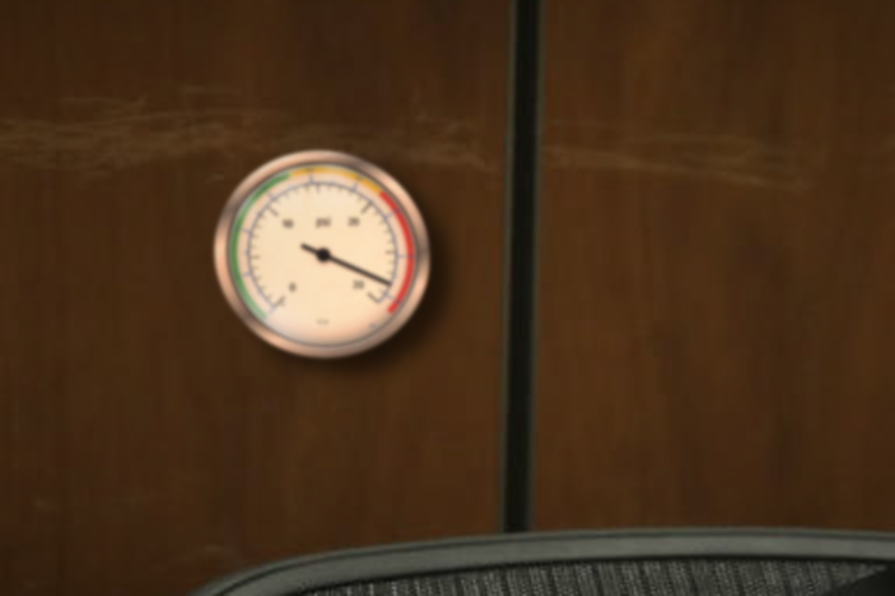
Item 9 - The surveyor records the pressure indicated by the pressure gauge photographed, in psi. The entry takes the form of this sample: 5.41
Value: 28
